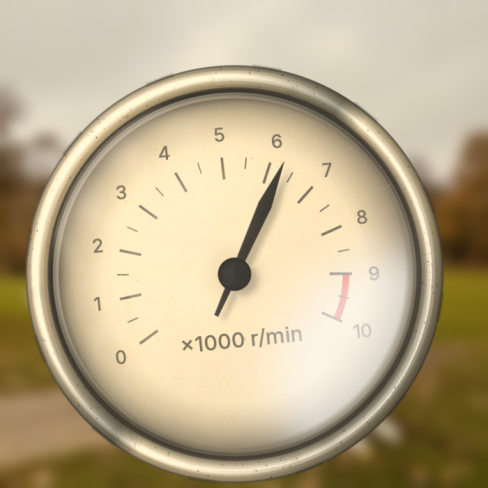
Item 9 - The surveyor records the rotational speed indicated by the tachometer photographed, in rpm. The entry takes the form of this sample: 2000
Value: 6250
